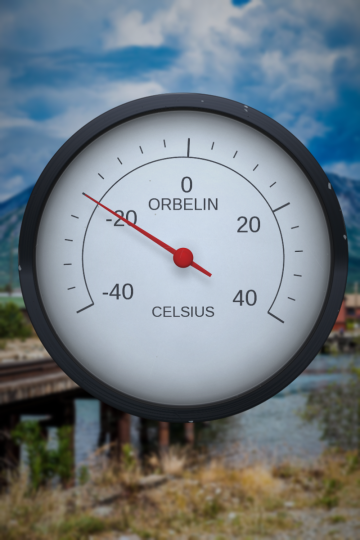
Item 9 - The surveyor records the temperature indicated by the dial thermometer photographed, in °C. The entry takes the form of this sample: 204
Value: -20
